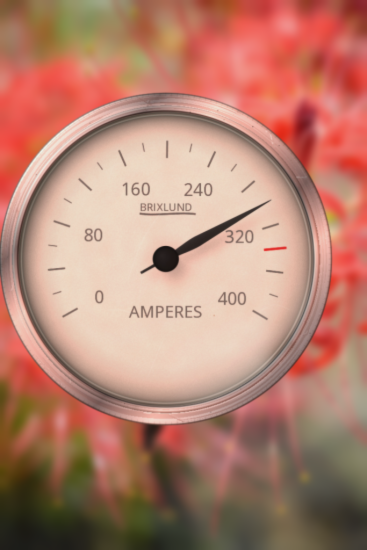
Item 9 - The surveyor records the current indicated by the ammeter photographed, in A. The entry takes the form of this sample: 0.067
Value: 300
